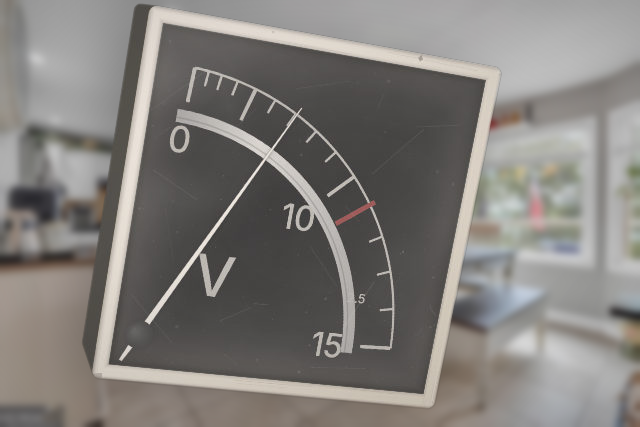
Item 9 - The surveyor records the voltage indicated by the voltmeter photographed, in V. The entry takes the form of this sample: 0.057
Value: 7
